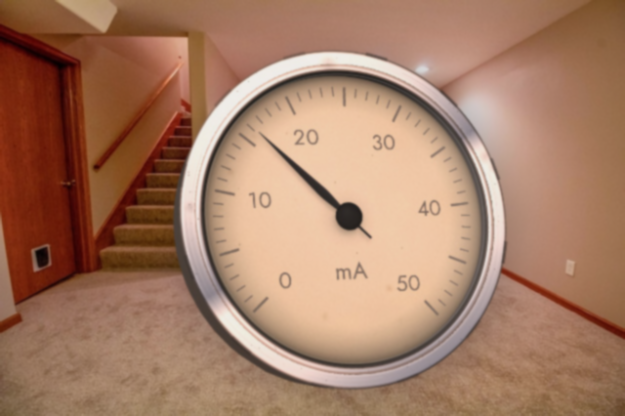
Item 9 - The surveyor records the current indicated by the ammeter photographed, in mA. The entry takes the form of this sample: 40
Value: 16
